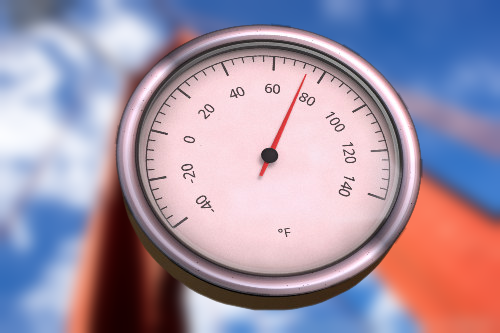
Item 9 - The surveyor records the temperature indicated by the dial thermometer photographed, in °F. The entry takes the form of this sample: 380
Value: 74
